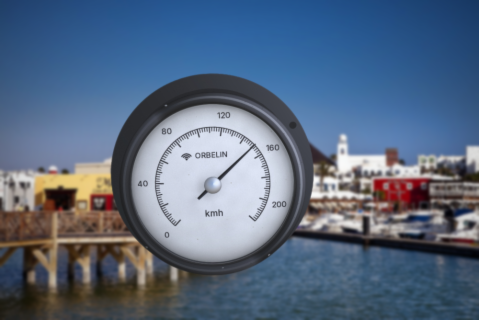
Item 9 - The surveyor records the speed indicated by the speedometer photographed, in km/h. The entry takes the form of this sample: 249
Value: 150
